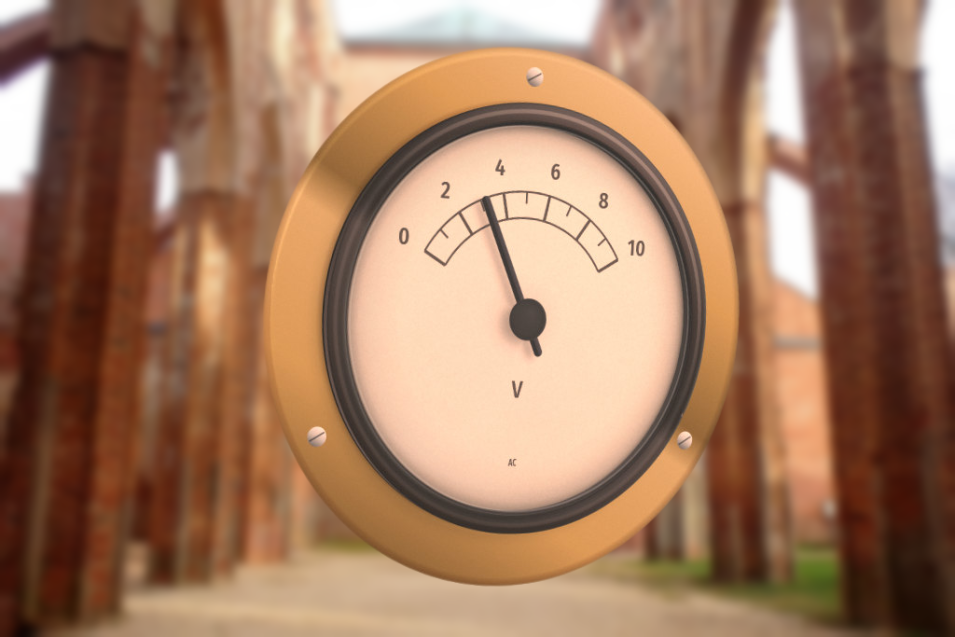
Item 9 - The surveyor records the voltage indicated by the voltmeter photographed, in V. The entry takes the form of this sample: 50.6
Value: 3
